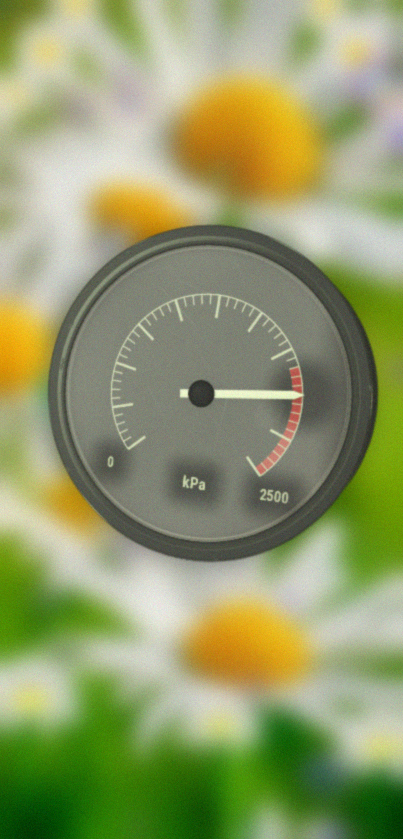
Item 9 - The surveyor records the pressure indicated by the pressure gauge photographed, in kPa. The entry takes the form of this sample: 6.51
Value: 2000
